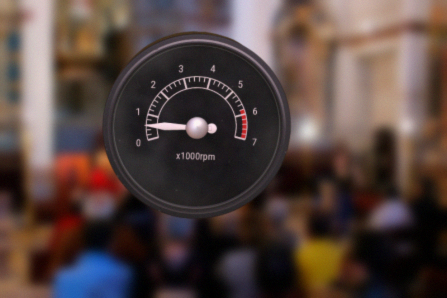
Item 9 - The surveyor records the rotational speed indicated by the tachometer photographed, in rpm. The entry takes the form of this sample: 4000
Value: 600
